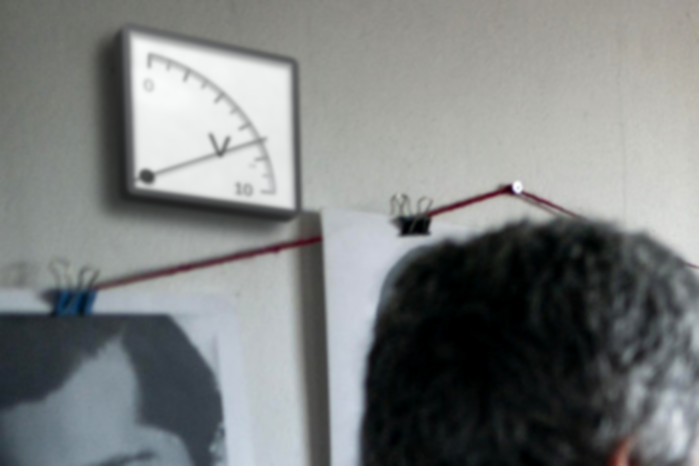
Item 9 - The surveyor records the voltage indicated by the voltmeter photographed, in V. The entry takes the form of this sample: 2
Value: 7
